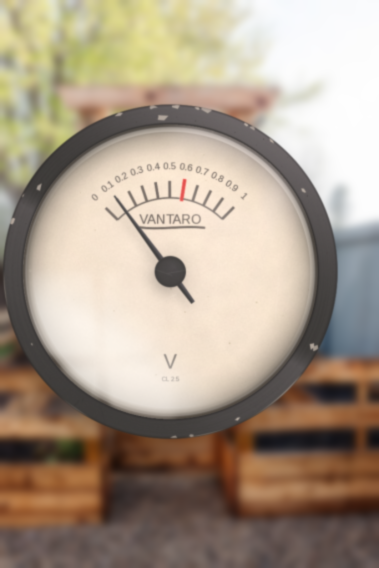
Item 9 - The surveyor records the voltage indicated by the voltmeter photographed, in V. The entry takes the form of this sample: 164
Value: 0.1
